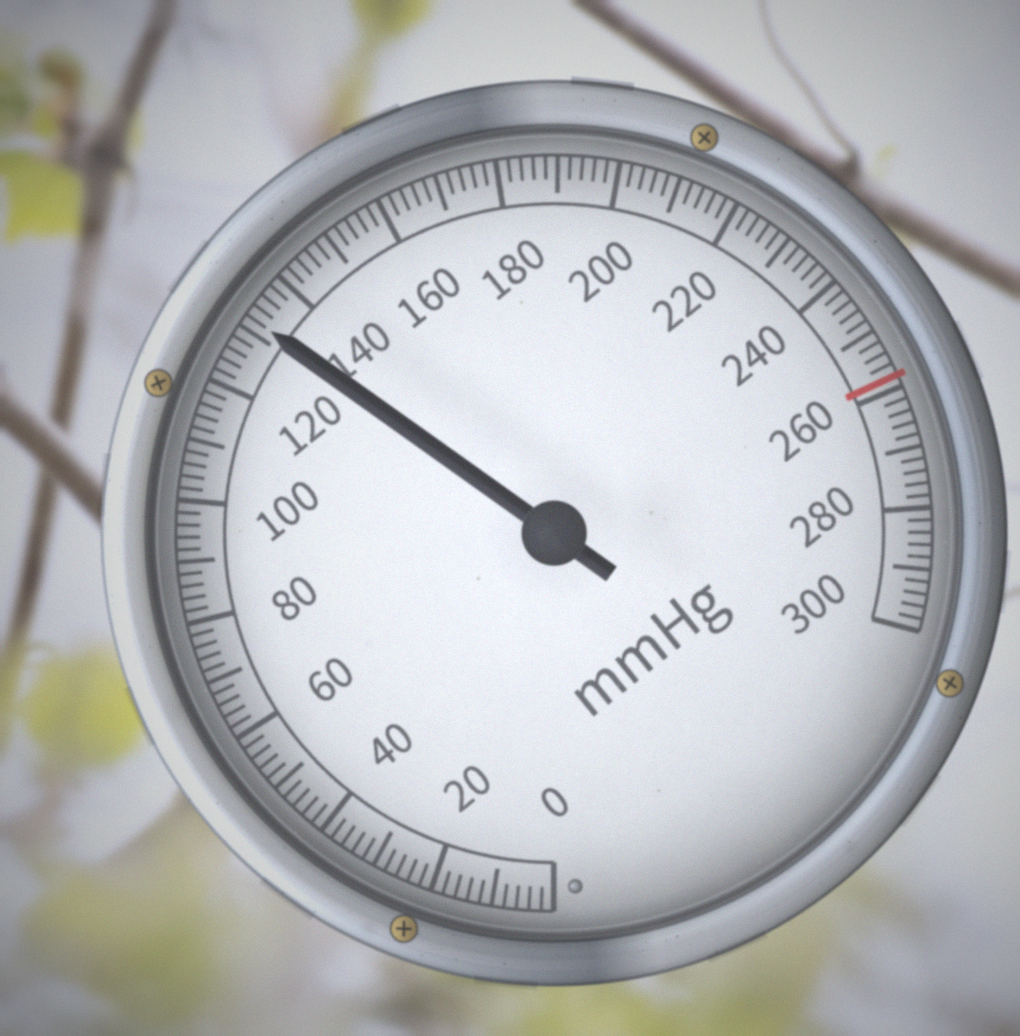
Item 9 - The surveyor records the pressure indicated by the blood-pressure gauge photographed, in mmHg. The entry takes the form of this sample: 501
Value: 132
